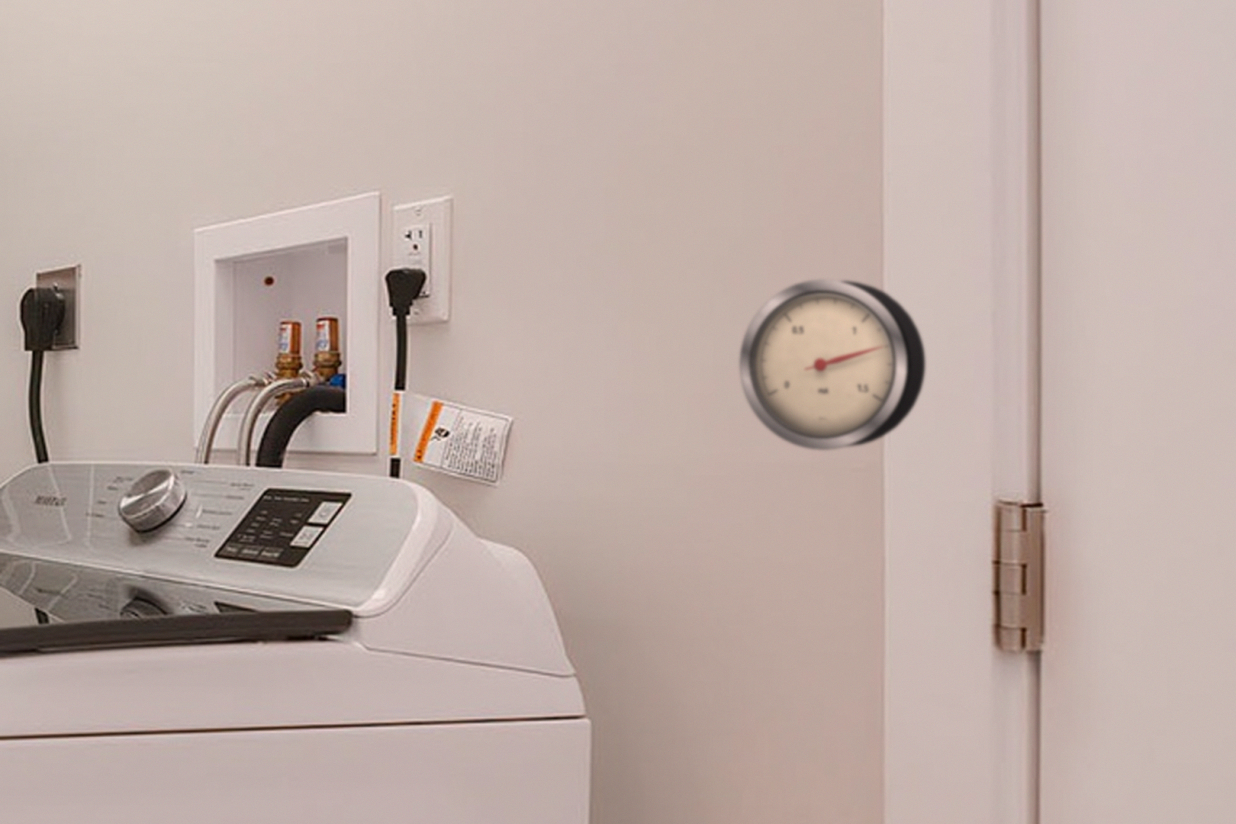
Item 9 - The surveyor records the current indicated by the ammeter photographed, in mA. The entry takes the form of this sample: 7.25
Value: 1.2
